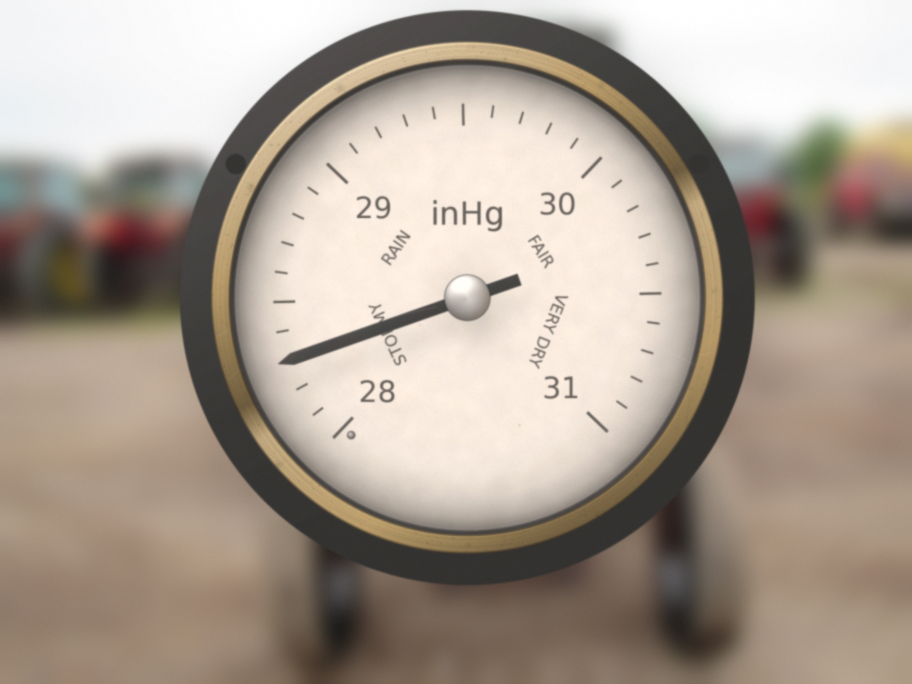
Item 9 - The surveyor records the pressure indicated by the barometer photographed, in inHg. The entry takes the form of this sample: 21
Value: 28.3
